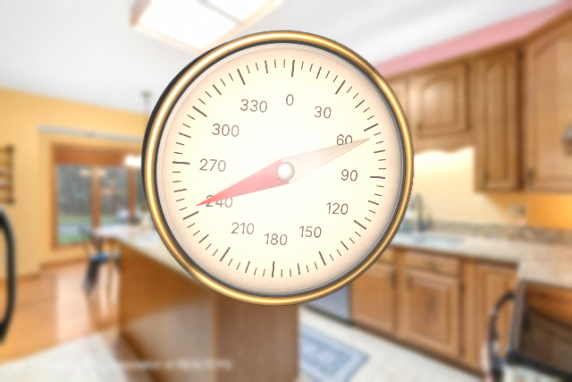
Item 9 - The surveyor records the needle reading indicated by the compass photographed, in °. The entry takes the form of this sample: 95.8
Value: 245
